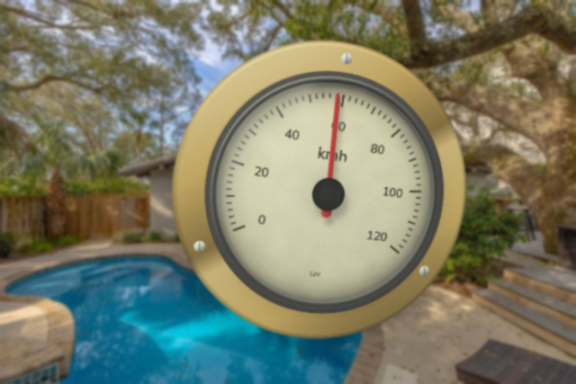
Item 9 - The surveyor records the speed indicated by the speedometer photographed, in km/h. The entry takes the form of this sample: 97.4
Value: 58
